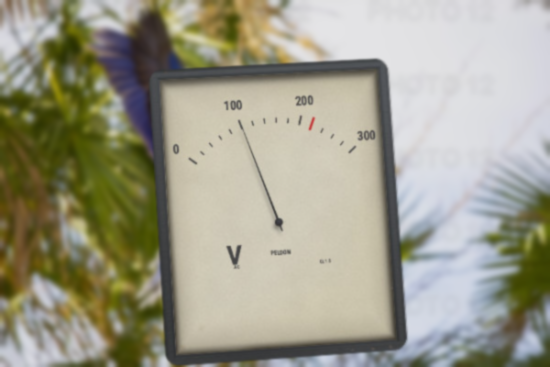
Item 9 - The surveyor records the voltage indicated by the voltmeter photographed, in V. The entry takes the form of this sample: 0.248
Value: 100
